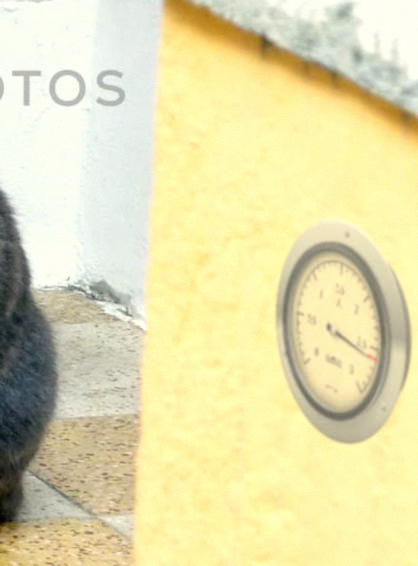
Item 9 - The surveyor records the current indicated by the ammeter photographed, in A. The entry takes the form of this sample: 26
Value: 2.6
